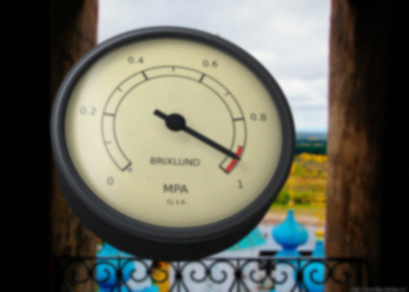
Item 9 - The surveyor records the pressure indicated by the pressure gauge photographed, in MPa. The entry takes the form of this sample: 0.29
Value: 0.95
